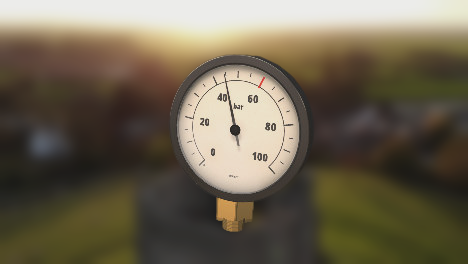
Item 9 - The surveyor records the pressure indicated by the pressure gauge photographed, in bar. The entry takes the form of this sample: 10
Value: 45
